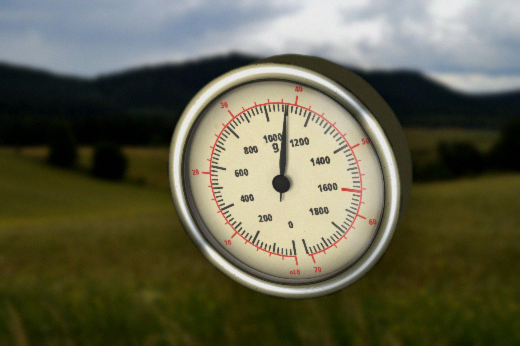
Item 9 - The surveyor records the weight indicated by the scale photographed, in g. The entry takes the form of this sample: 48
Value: 1100
